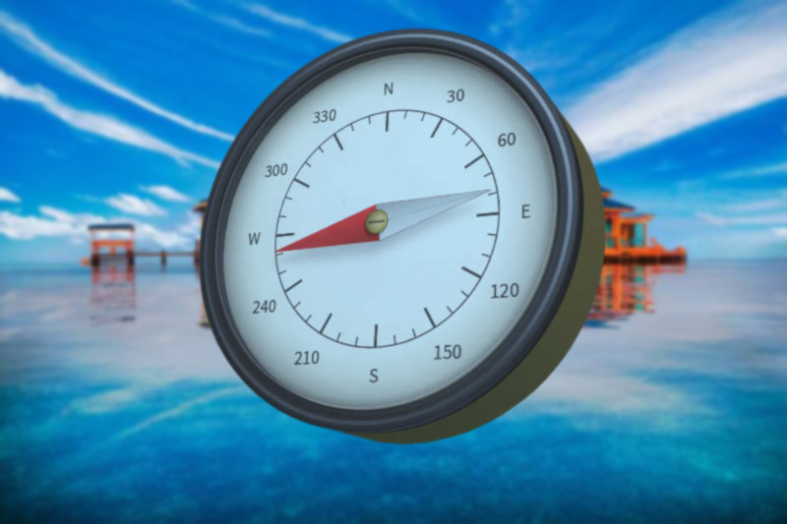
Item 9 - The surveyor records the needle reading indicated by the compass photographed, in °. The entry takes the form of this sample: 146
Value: 260
